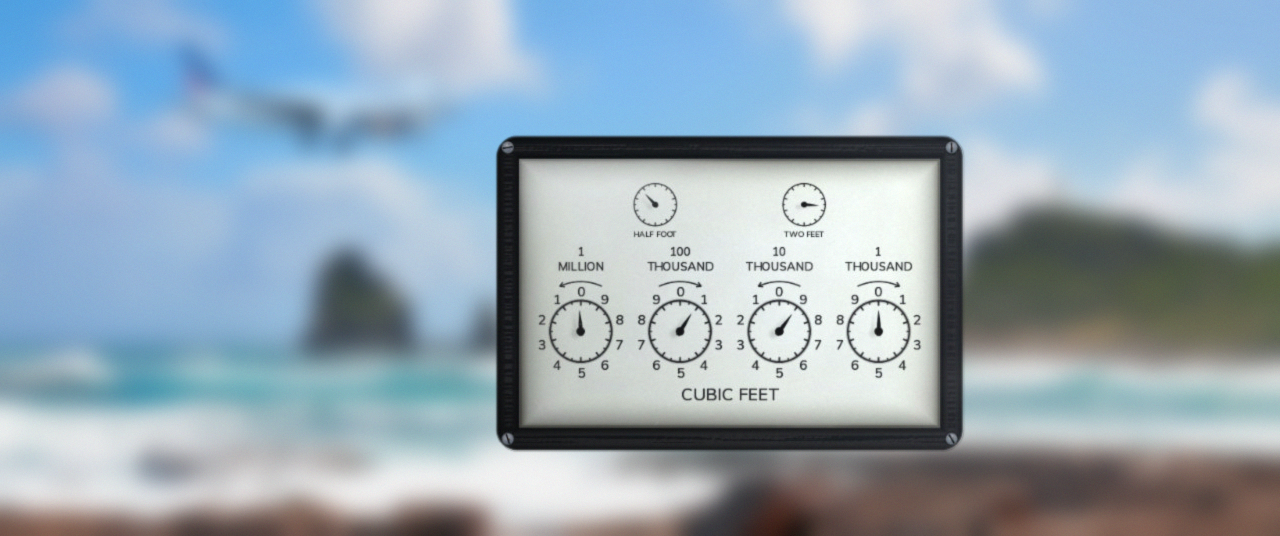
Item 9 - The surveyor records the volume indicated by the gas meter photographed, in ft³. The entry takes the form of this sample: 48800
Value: 9000
